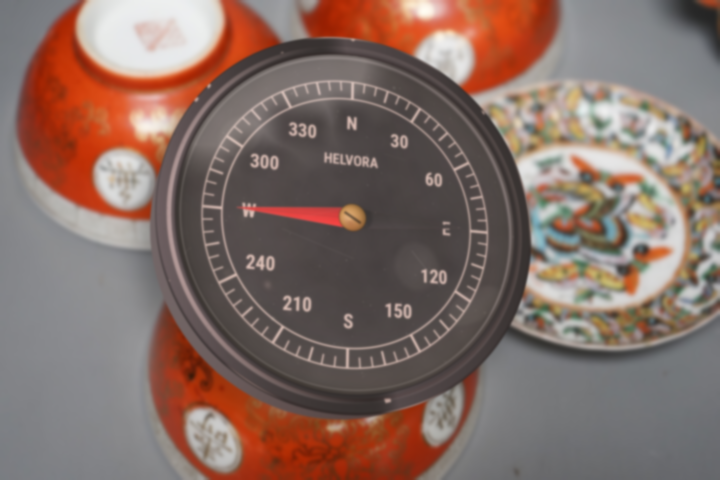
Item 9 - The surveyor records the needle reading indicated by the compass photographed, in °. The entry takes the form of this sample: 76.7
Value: 270
